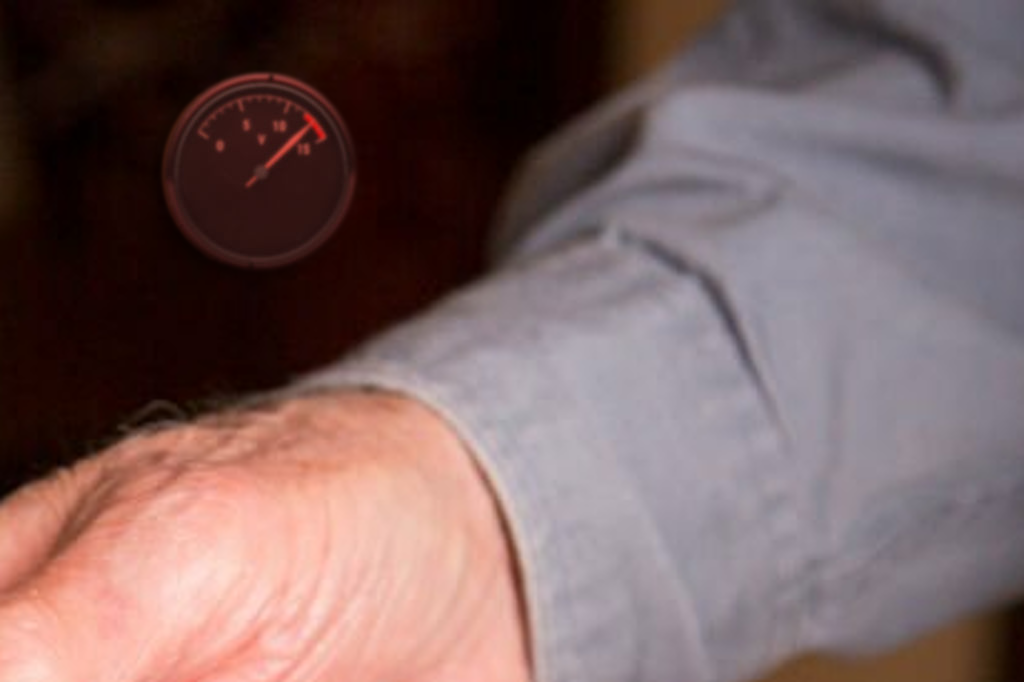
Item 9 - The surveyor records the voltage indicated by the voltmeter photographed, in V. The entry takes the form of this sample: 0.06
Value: 13
